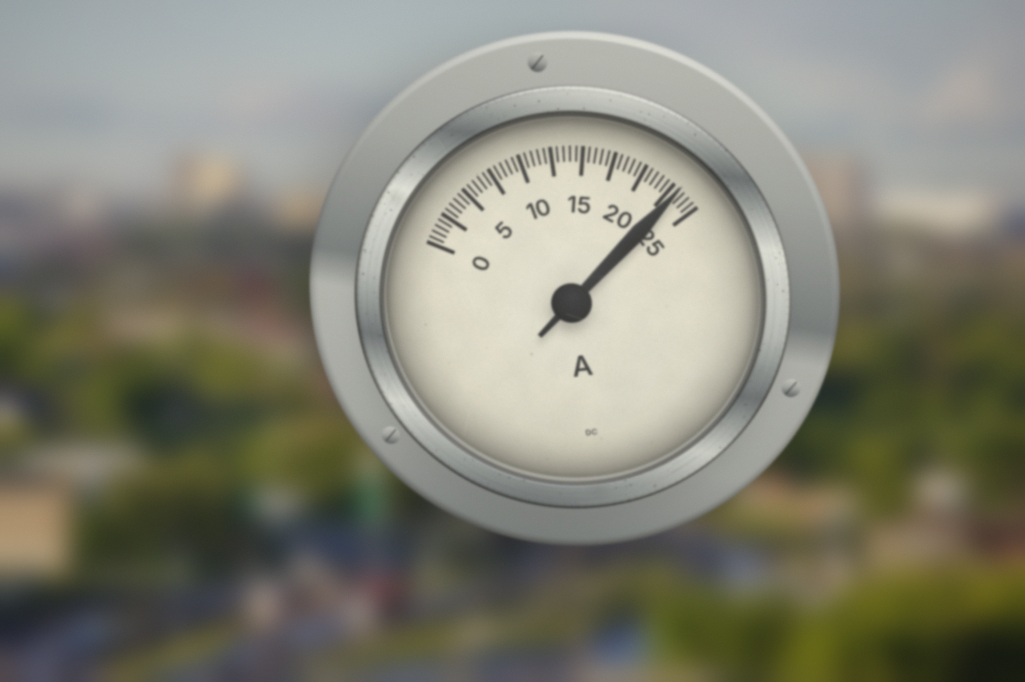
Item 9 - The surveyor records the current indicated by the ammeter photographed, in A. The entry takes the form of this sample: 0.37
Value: 23
